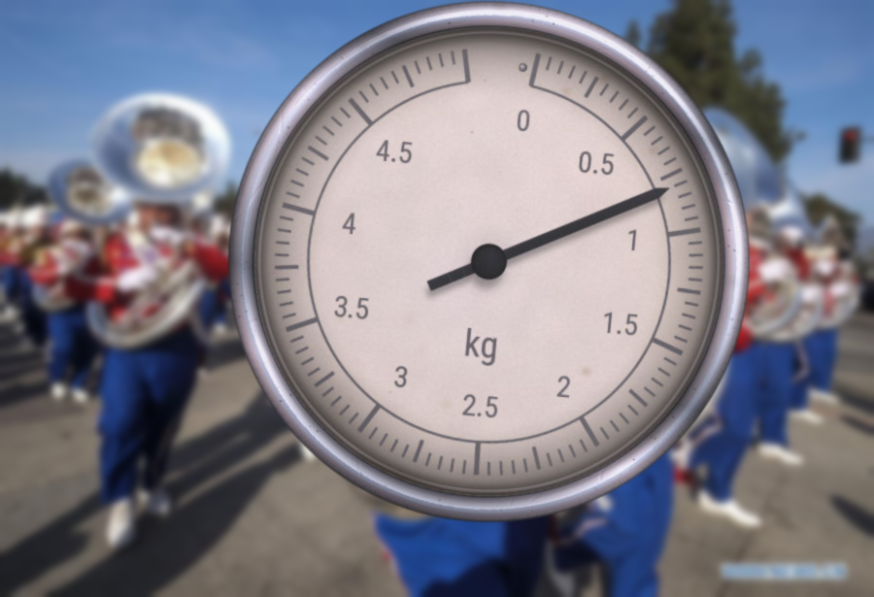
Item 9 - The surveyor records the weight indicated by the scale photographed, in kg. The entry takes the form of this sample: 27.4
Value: 0.8
